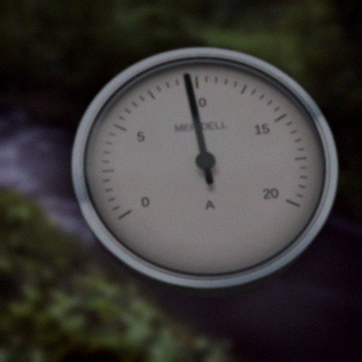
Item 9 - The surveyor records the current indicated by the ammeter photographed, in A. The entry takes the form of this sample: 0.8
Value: 9.5
